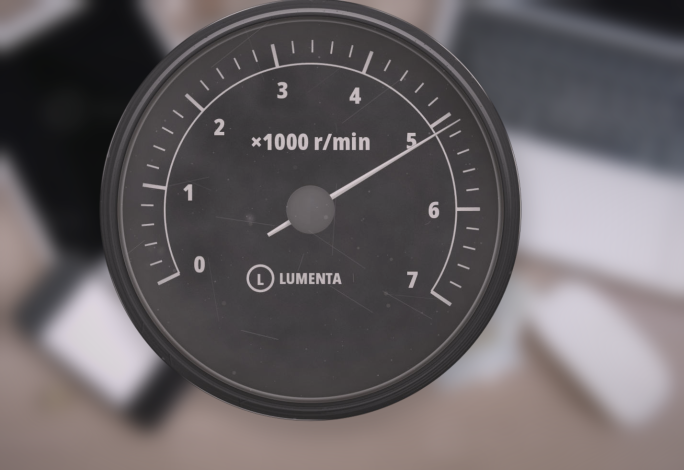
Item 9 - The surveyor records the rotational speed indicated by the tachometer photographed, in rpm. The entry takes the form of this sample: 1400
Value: 5100
